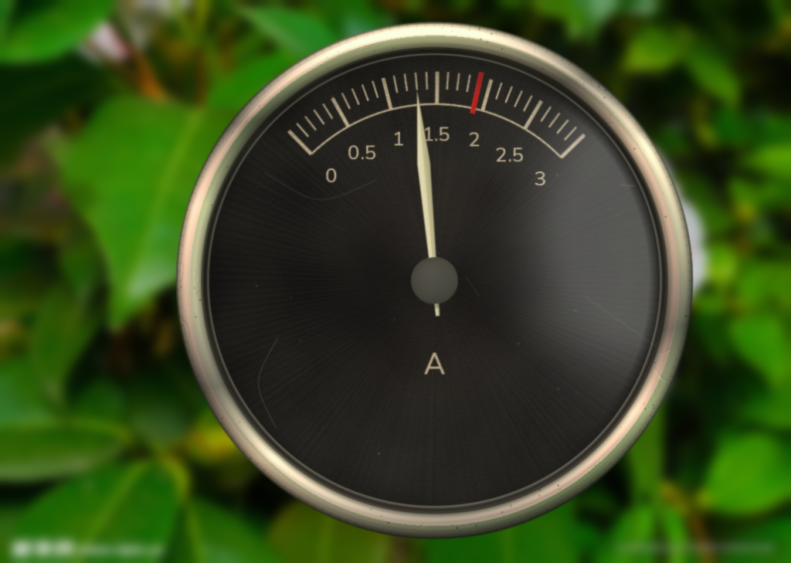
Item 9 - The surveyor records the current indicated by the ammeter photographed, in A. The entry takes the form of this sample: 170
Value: 1.3
